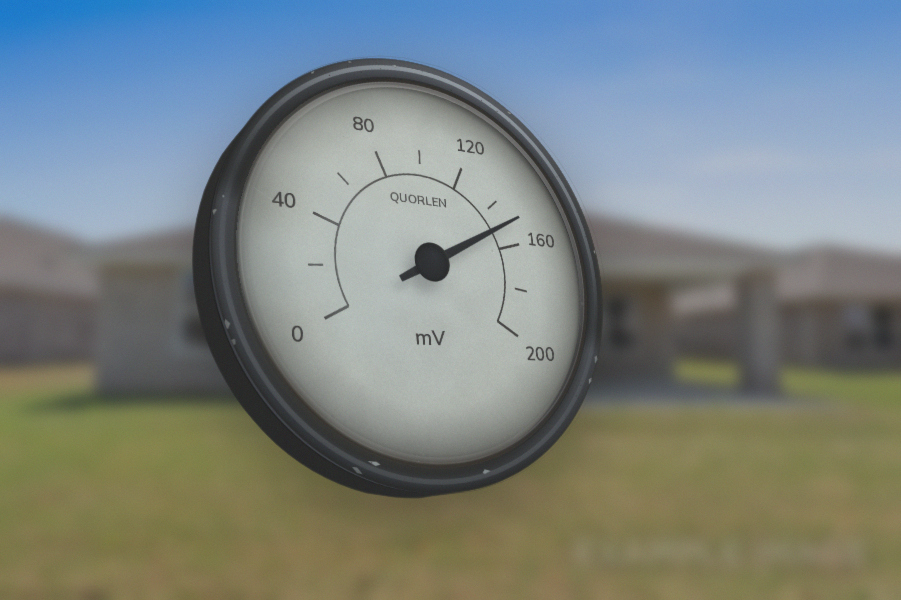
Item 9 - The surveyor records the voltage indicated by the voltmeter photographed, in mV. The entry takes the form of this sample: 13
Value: 150
